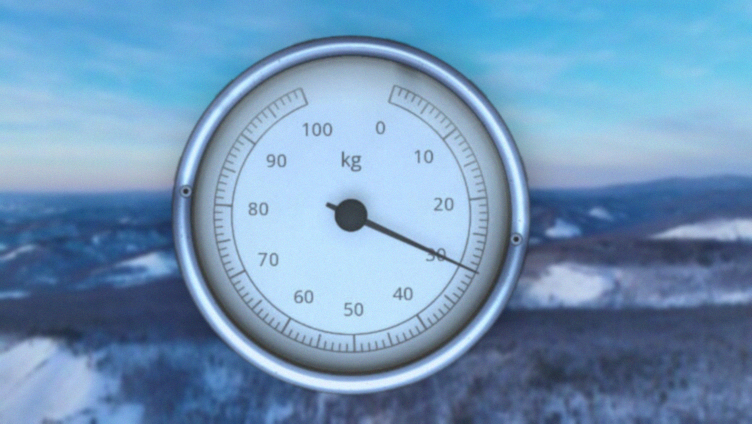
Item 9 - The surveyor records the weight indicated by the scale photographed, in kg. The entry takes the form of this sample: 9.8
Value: 30
